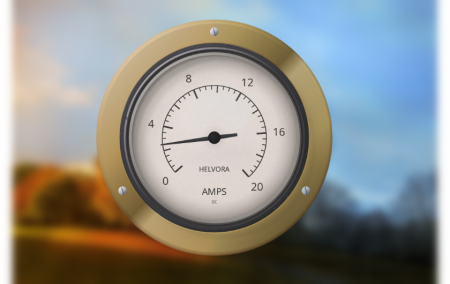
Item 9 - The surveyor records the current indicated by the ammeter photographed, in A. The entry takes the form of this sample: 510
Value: 2.5
